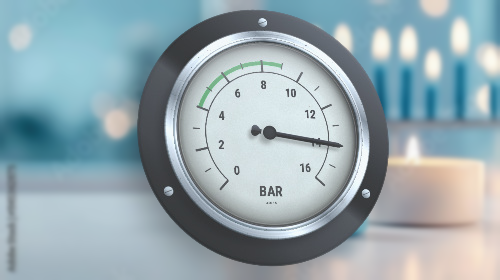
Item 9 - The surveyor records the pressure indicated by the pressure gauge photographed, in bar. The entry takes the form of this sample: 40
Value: 14
